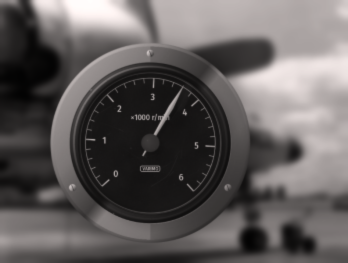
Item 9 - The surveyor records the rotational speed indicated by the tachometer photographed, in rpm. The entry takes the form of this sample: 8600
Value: 3600
